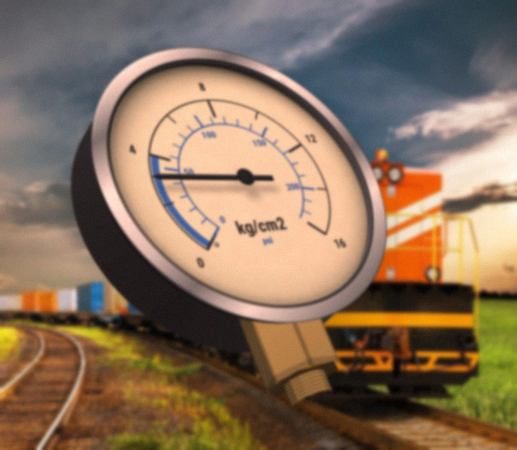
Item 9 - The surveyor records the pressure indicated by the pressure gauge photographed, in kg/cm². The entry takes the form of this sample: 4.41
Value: 3
